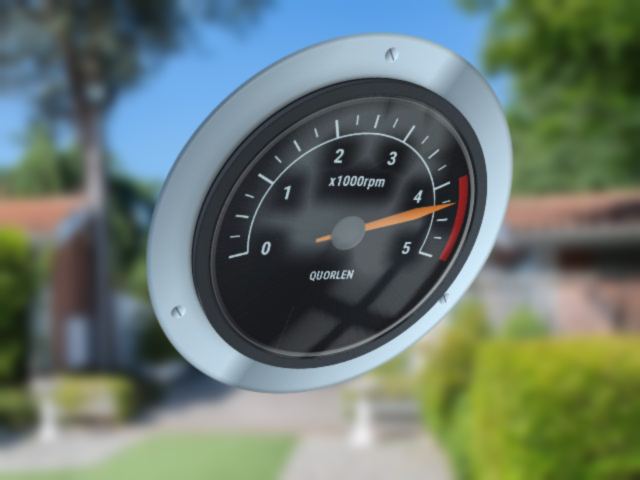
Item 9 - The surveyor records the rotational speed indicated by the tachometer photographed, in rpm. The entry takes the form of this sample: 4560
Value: 4250
